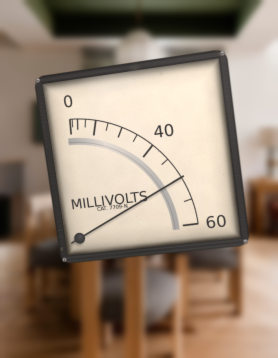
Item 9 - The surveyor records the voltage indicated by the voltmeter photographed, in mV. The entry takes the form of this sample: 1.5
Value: 50
